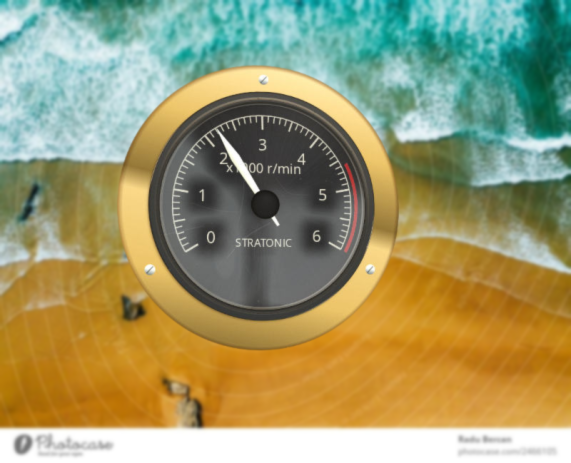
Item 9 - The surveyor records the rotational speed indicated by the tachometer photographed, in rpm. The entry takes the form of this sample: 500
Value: 2200
